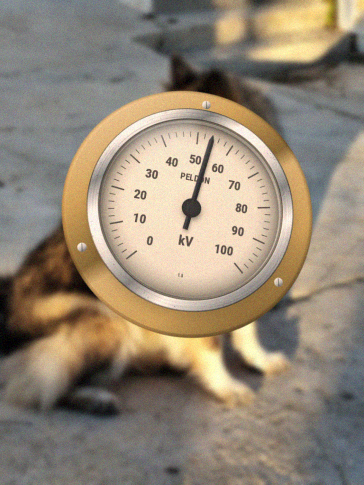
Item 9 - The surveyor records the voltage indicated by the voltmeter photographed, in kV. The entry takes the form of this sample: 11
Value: 54
